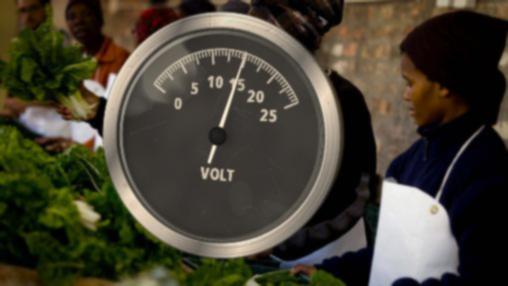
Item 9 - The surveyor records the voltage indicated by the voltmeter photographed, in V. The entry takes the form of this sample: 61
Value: 15
